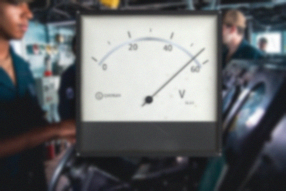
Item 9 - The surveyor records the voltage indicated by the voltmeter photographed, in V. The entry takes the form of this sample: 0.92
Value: 55
